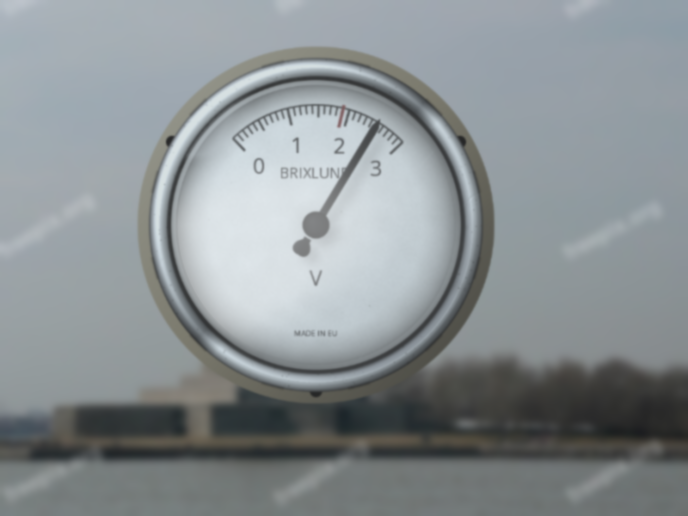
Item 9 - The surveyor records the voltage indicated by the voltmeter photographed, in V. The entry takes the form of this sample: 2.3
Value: 2.5
